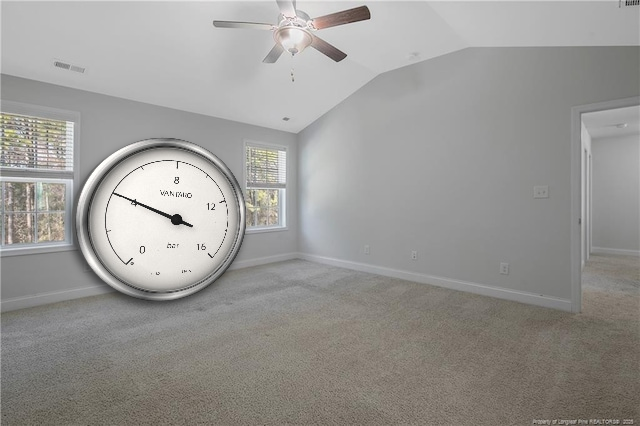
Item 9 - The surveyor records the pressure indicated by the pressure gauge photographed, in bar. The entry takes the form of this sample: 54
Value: 4
